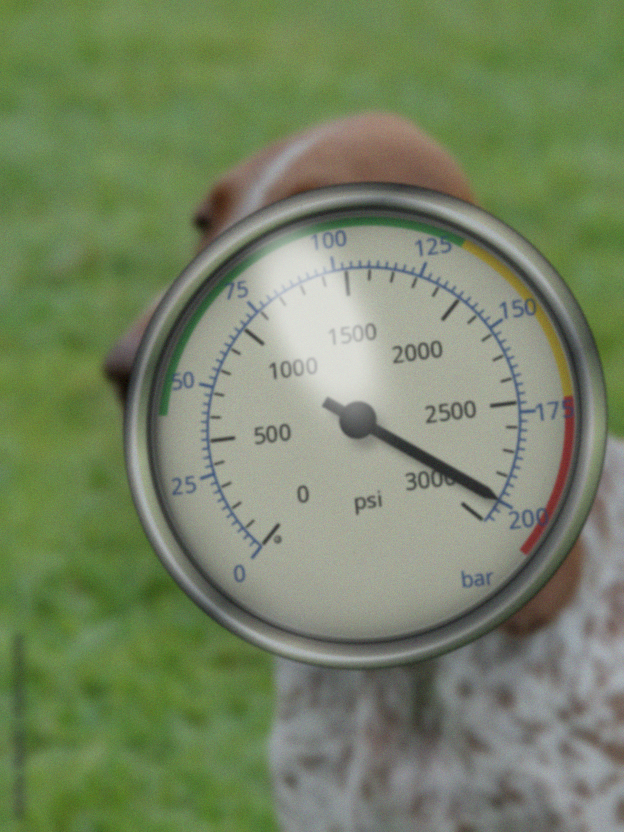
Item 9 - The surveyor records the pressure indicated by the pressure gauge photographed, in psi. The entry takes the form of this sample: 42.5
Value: 2900
